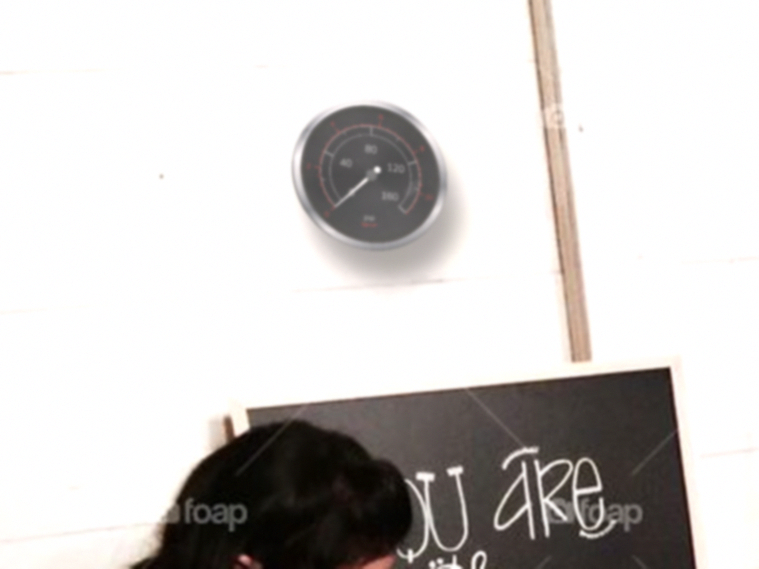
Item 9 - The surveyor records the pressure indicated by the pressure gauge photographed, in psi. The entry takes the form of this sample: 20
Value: 0
